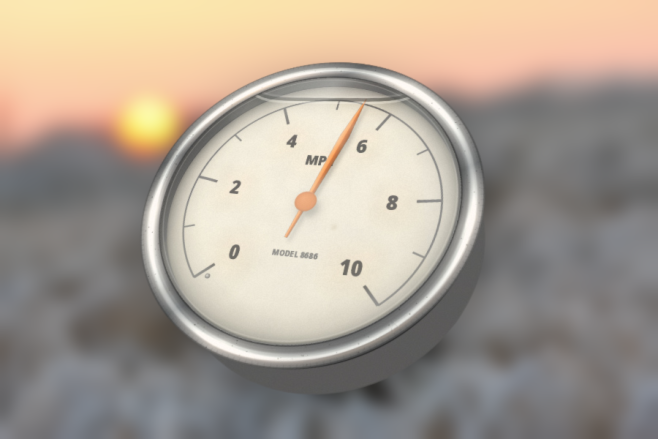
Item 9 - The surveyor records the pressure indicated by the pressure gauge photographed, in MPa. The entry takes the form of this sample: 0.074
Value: 5.5
